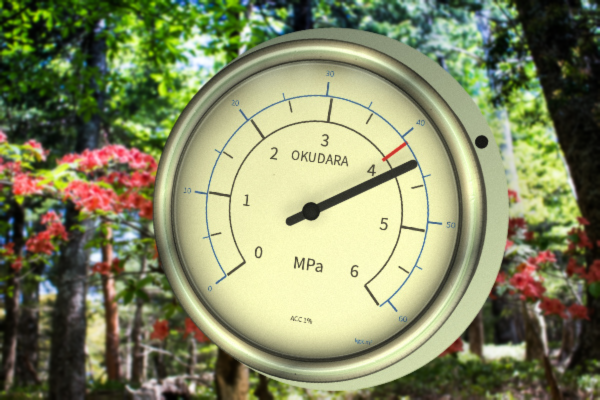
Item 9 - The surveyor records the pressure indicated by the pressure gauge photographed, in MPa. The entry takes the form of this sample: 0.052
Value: 4.25
